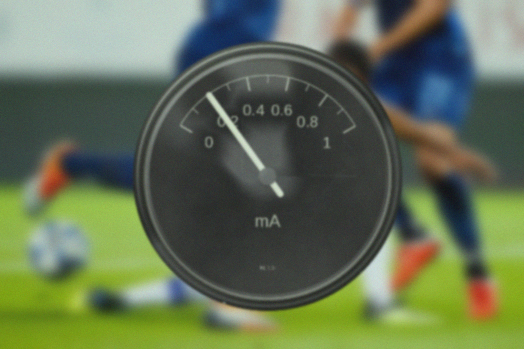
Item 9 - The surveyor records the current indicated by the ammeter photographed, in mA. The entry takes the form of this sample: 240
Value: 0.2
